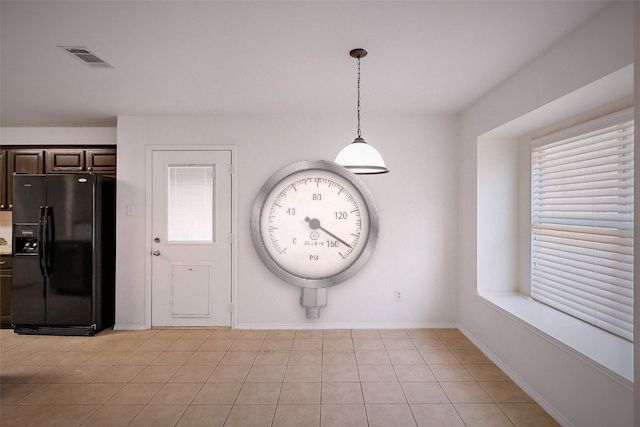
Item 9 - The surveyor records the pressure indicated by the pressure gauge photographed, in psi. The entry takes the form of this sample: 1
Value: 150
